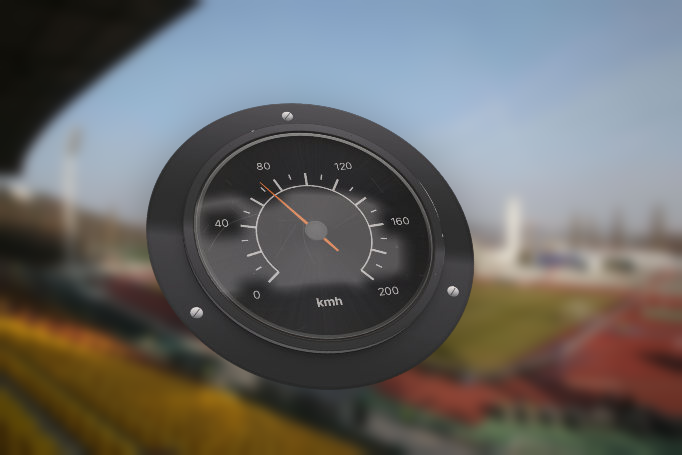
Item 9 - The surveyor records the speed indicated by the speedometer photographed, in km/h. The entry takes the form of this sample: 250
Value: 70
